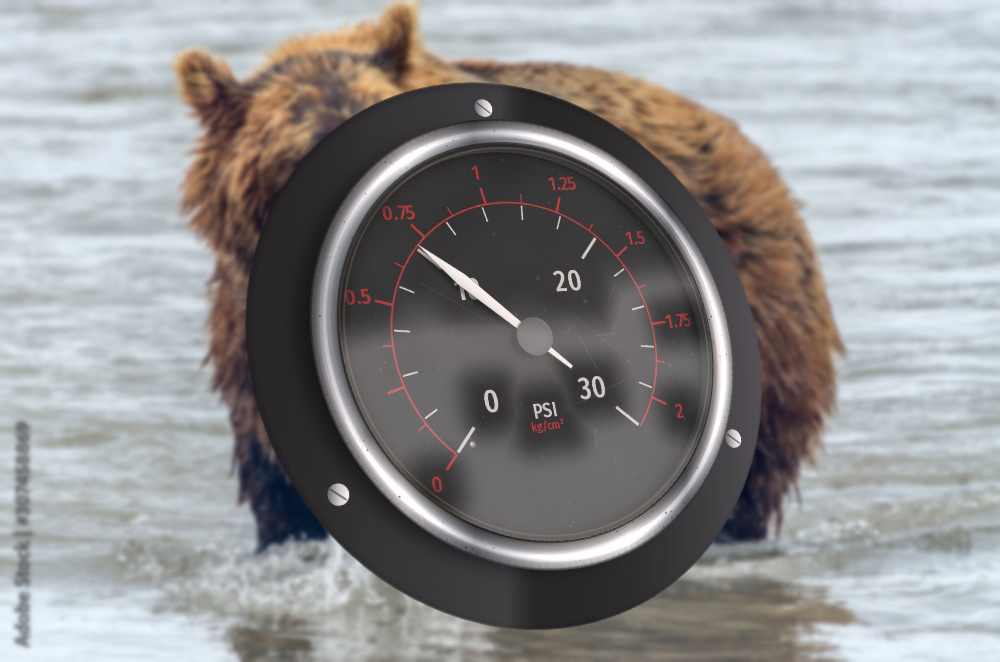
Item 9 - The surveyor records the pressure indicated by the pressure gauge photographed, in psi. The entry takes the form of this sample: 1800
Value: 10
